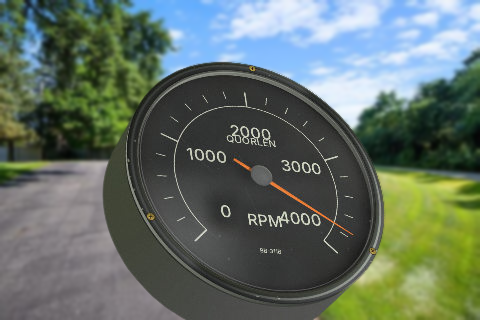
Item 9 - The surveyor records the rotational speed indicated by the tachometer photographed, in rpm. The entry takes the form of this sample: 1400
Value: 3800
